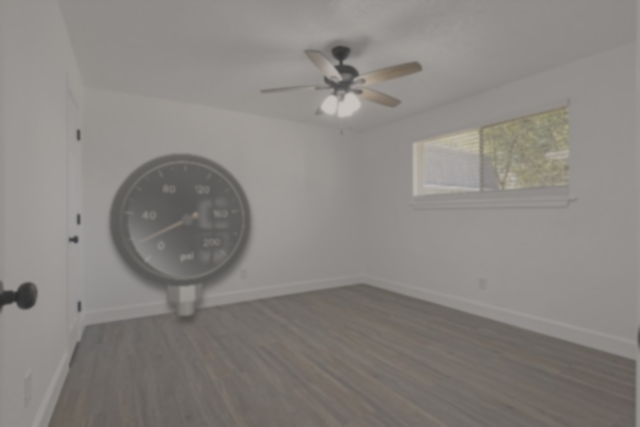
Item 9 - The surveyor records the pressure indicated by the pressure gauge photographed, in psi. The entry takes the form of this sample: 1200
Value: 15
